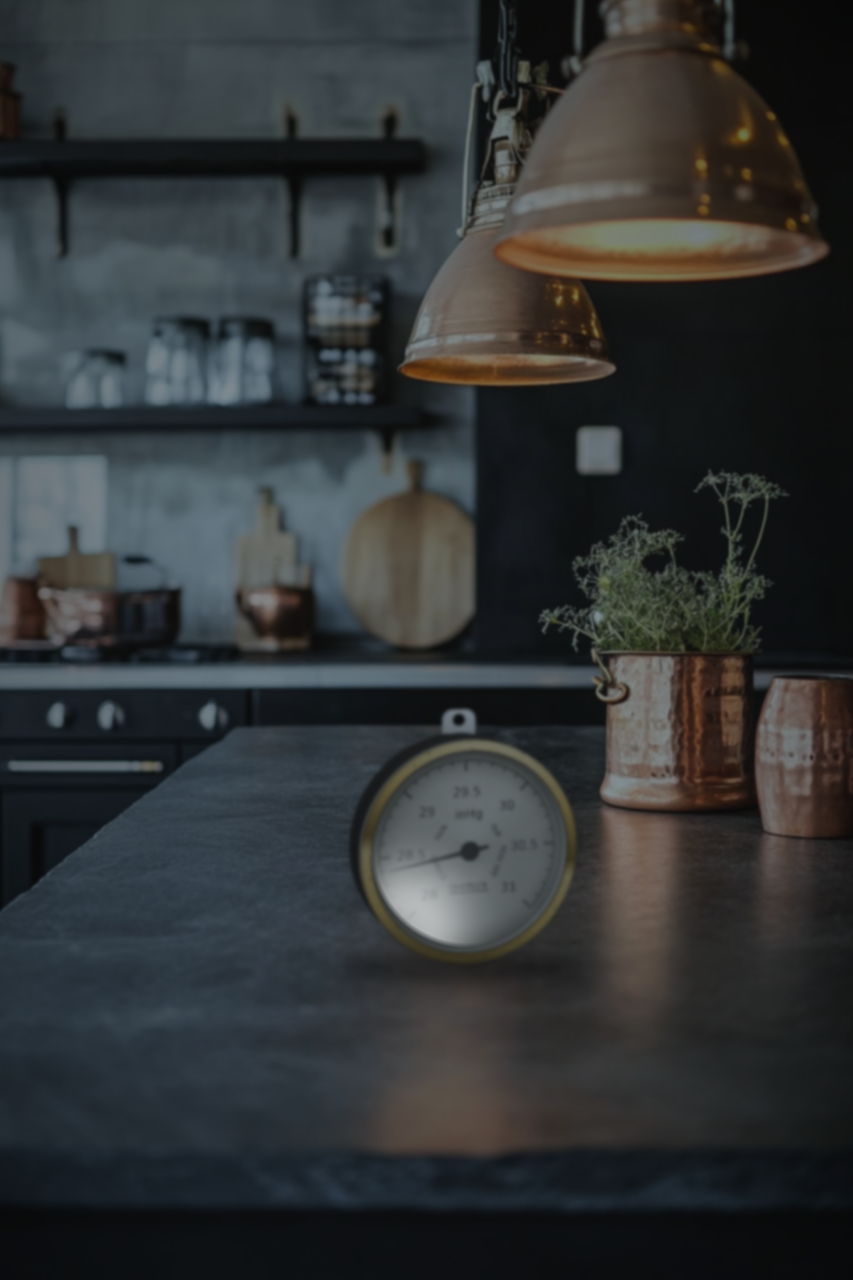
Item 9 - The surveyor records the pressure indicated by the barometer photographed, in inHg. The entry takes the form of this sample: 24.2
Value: 28.4
